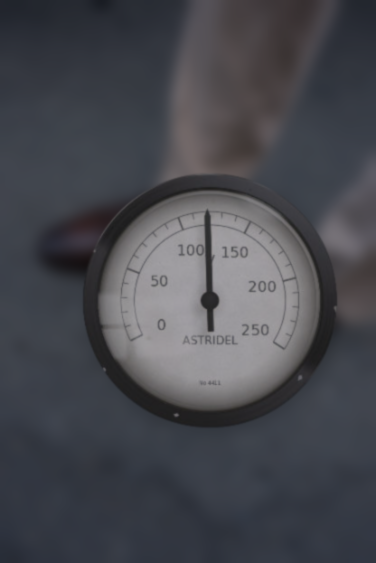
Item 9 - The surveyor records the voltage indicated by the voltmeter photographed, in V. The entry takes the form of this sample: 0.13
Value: 120
